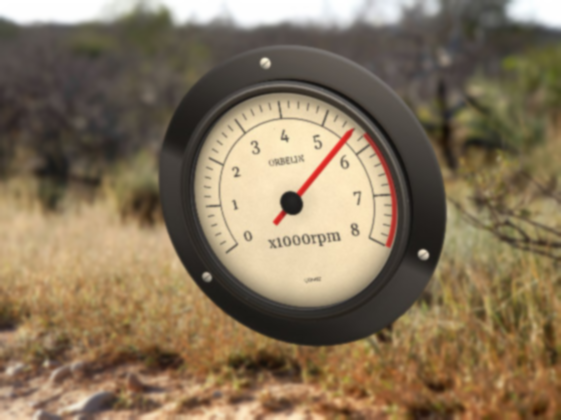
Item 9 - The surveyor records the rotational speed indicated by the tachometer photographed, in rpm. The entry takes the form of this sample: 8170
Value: 5600
